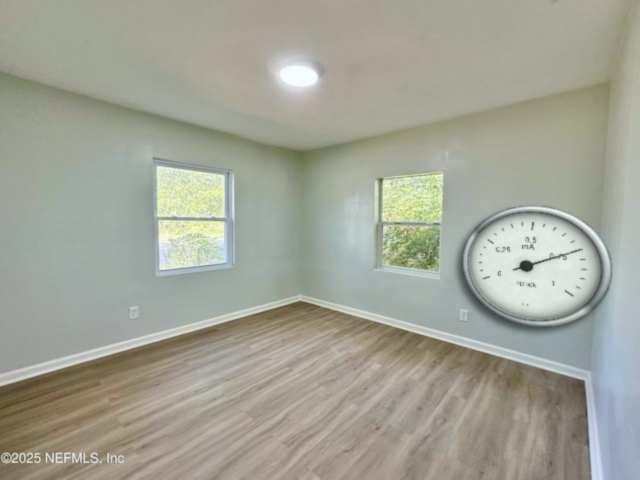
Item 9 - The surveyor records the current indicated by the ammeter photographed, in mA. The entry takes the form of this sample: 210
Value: 0.75
